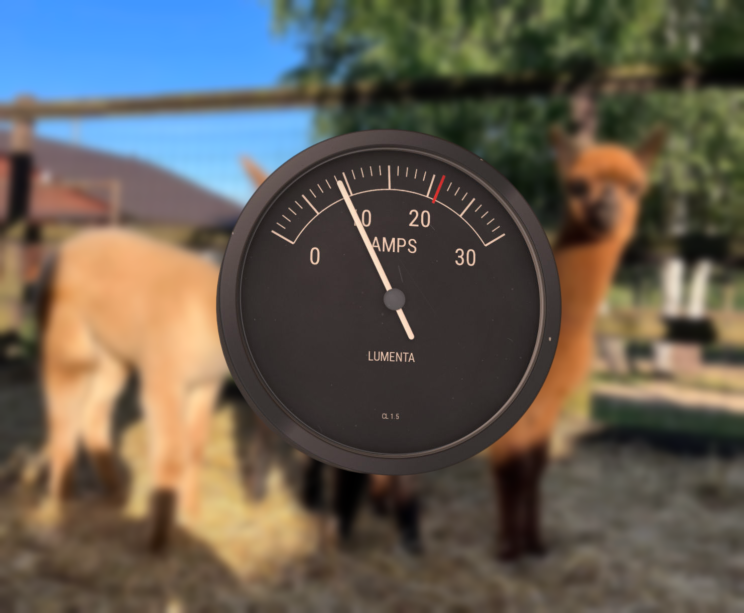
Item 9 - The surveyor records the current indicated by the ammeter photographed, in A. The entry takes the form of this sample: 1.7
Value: 9
